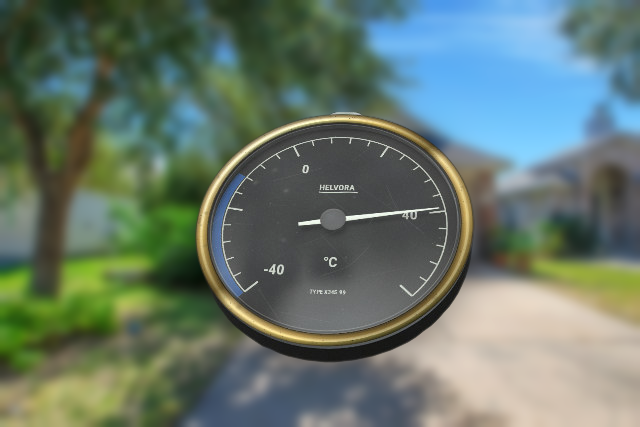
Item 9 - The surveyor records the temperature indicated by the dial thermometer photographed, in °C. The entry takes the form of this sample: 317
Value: 40
